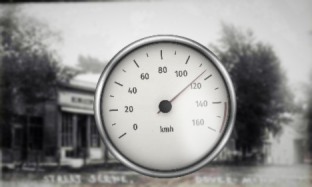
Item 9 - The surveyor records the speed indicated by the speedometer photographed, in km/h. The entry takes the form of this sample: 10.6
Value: 115
